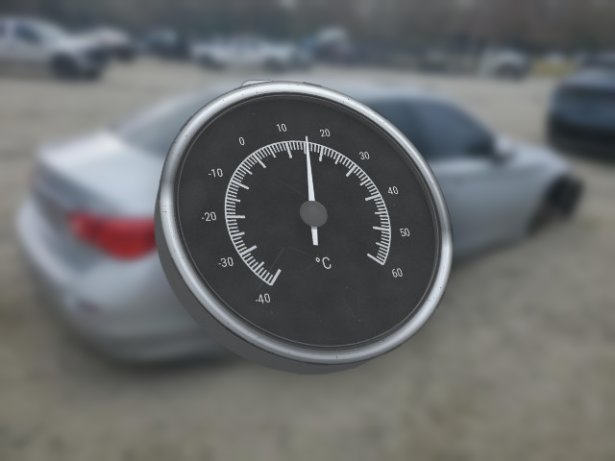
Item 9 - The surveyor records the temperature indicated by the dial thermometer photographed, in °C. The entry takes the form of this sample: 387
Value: 15
